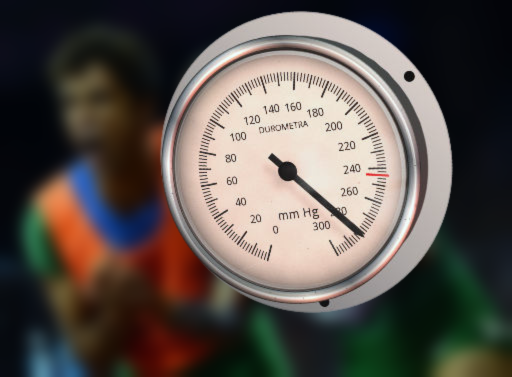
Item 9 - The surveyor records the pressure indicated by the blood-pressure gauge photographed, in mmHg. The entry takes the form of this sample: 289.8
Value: 280
